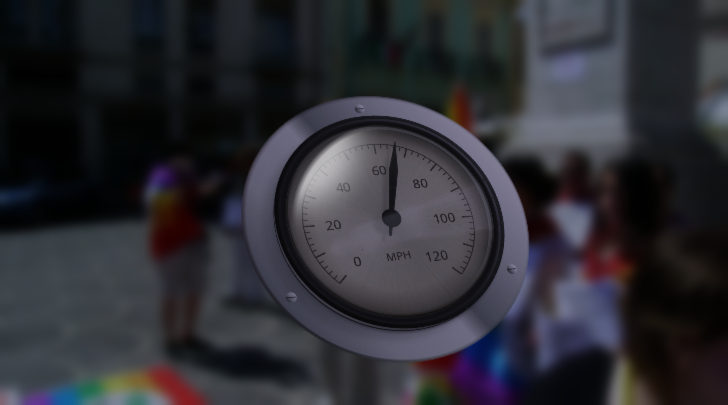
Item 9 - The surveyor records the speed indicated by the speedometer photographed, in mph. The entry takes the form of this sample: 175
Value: 66
